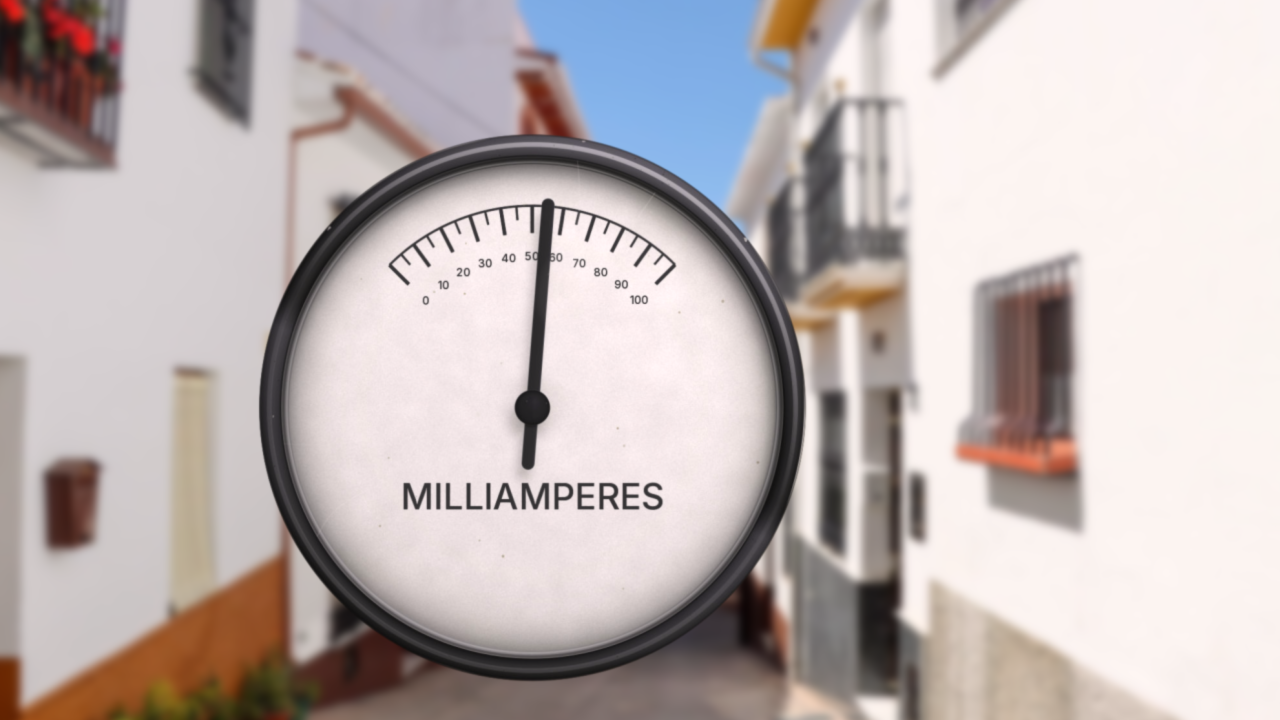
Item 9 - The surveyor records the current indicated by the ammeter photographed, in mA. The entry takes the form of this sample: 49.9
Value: 55
